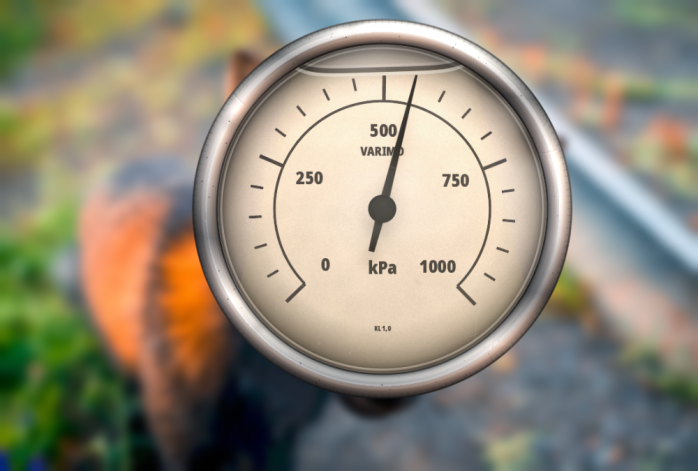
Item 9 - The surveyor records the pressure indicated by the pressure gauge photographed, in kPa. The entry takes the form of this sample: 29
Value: 550
